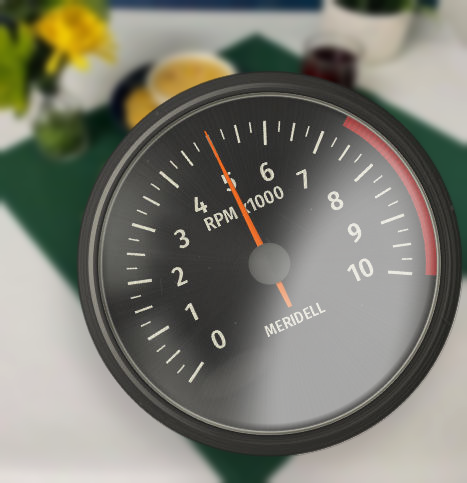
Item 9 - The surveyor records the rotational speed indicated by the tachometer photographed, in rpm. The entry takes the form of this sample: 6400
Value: 5000
